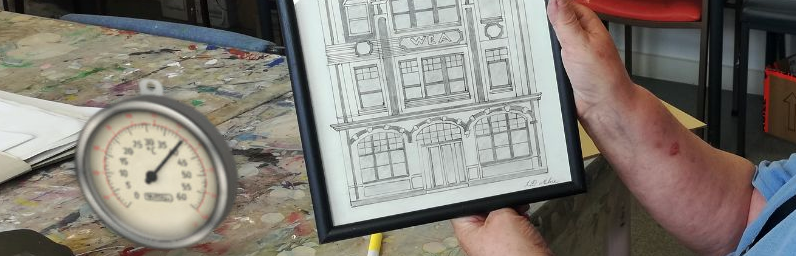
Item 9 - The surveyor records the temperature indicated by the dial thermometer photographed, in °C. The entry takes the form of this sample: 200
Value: 40
